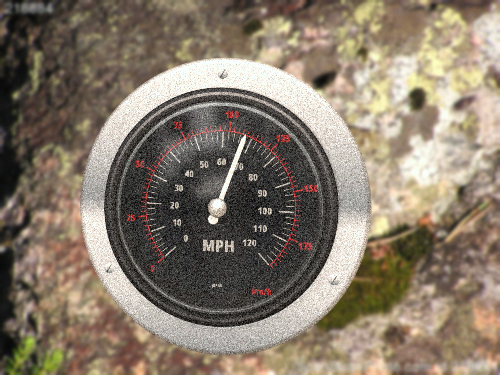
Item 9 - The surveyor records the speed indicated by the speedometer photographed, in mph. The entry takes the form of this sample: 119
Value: 68
